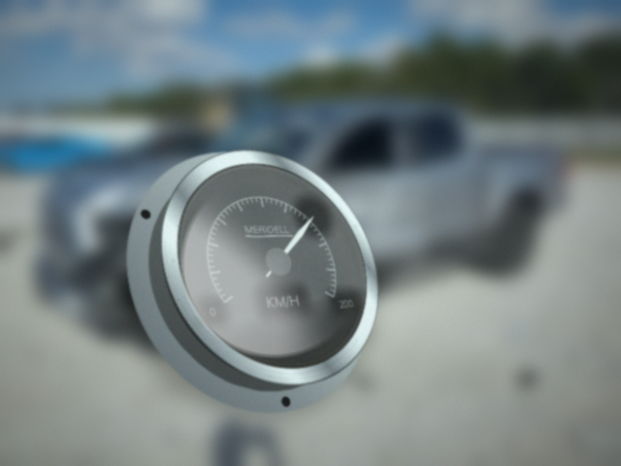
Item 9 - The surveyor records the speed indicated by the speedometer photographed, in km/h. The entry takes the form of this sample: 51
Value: 140
